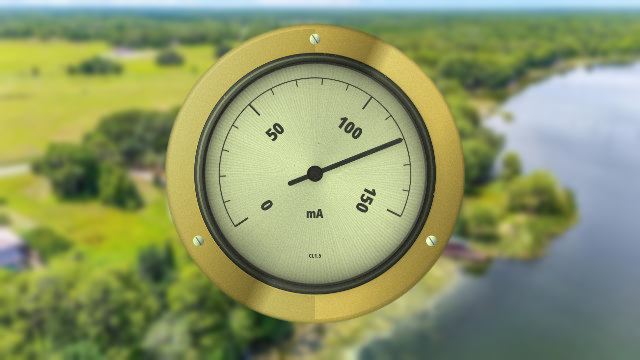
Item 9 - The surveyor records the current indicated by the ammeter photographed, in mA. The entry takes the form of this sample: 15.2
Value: 120
